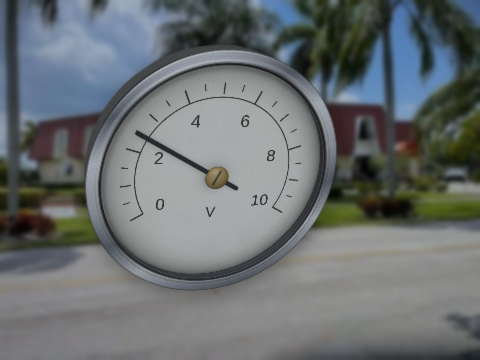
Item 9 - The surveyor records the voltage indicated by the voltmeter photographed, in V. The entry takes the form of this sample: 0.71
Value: 2.5
